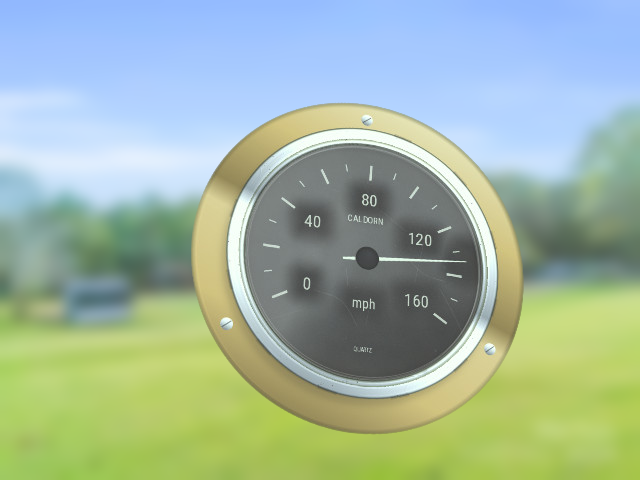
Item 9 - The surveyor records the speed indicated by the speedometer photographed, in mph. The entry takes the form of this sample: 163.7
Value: 135
